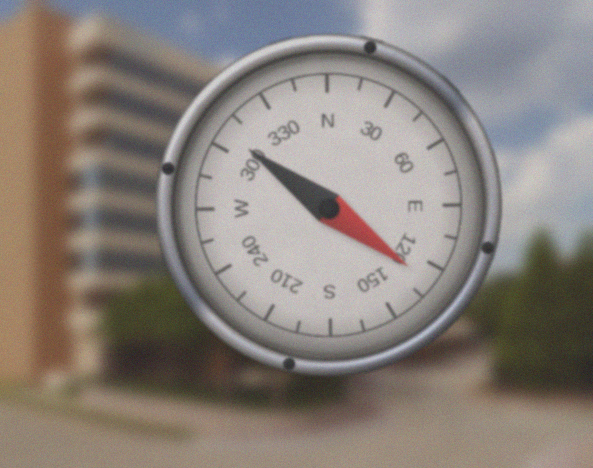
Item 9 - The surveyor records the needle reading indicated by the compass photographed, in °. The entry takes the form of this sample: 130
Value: 127.5
